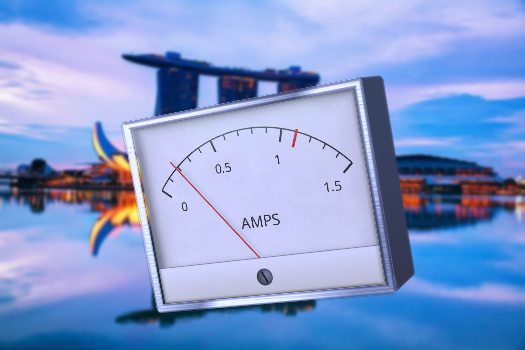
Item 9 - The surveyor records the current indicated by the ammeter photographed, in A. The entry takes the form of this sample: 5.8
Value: 0.2
